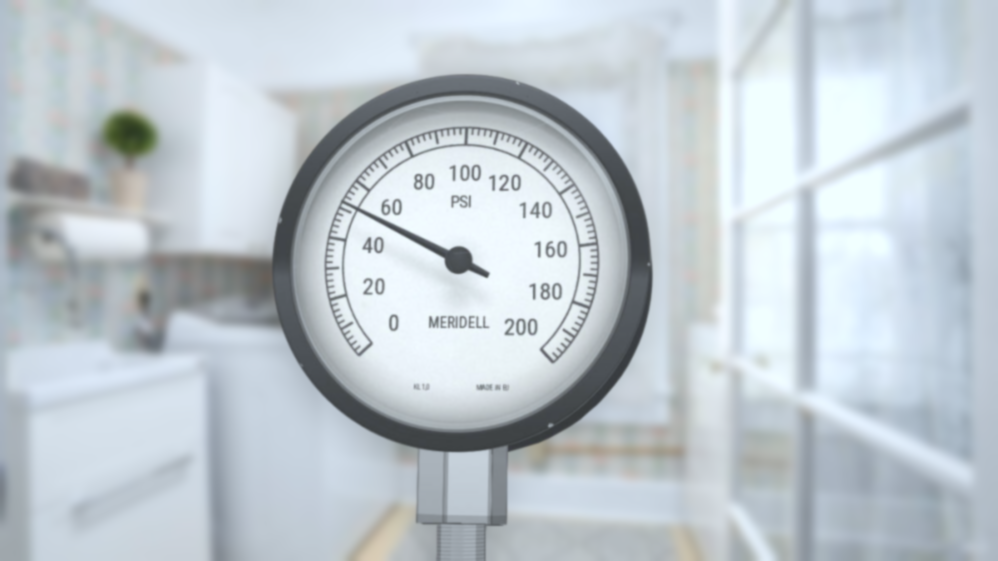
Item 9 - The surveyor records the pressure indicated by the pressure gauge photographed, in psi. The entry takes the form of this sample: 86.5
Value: 52
